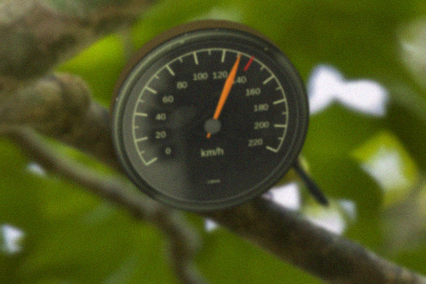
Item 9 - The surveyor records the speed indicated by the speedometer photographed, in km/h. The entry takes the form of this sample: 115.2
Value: 130
